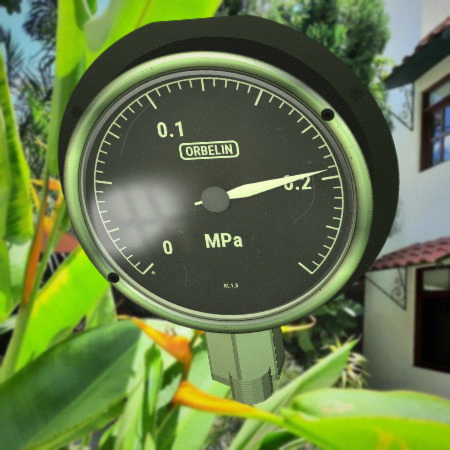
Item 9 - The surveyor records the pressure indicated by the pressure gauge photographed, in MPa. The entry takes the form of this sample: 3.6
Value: 0.195
